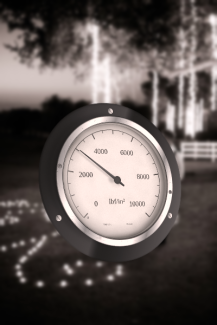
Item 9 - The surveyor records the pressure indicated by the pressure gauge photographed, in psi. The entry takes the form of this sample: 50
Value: 3000
